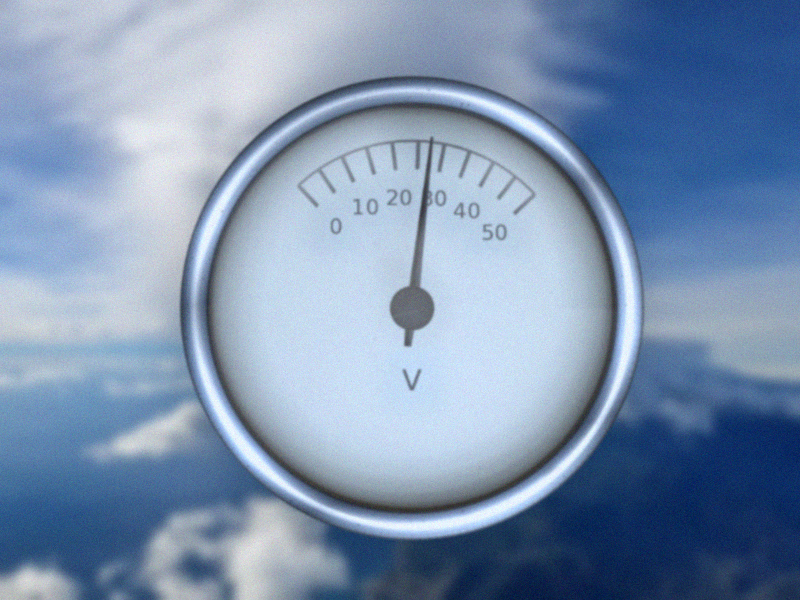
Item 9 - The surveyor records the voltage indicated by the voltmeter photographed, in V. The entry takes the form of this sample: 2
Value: 27.5
